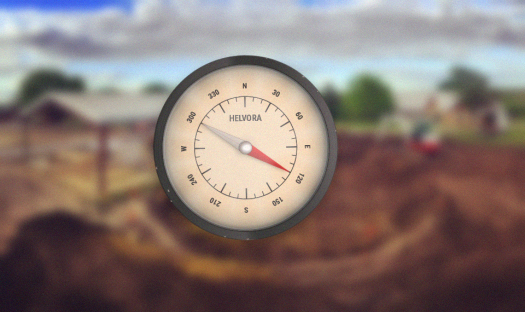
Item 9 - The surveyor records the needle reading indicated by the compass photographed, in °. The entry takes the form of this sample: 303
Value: 120
